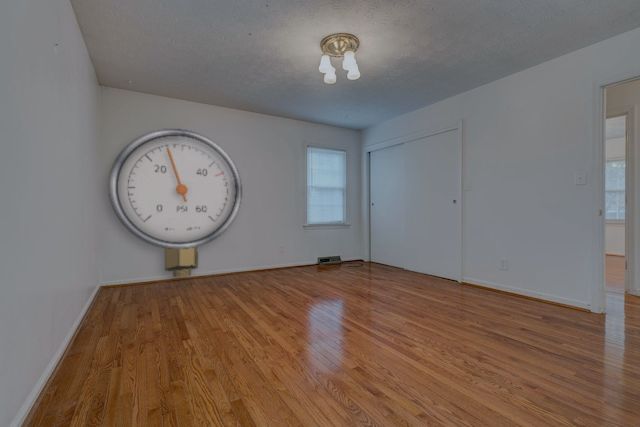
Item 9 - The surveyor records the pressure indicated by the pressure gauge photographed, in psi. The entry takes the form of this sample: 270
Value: 26
